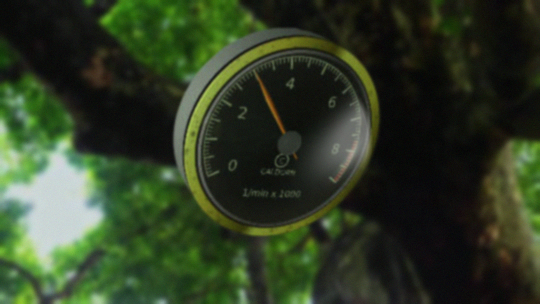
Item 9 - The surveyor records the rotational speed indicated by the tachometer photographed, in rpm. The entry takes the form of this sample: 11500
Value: 3000
